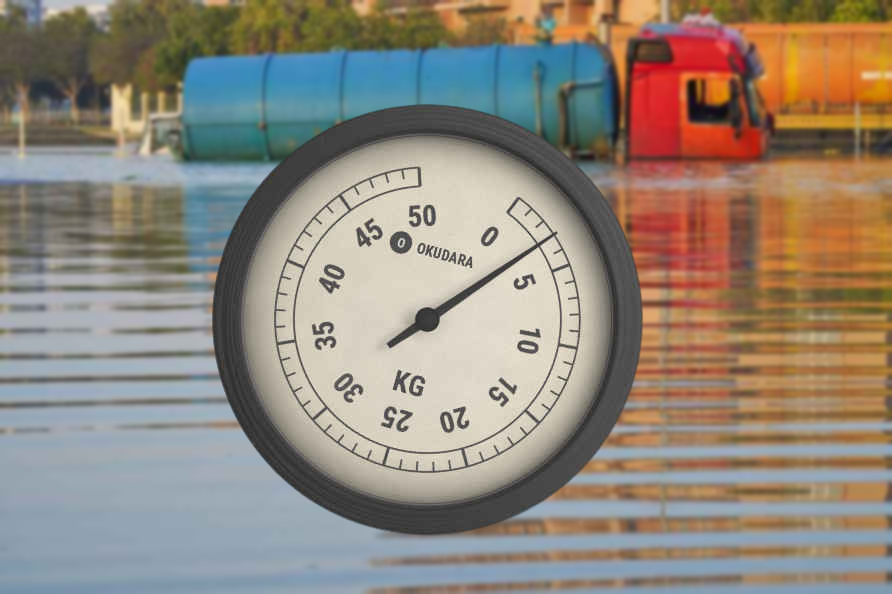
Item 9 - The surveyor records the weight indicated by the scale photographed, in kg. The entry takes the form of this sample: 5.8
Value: 3
